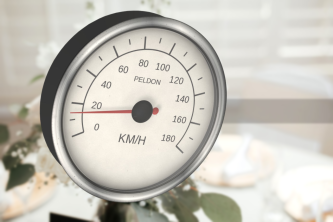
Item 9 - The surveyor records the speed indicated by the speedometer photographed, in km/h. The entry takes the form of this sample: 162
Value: 15
